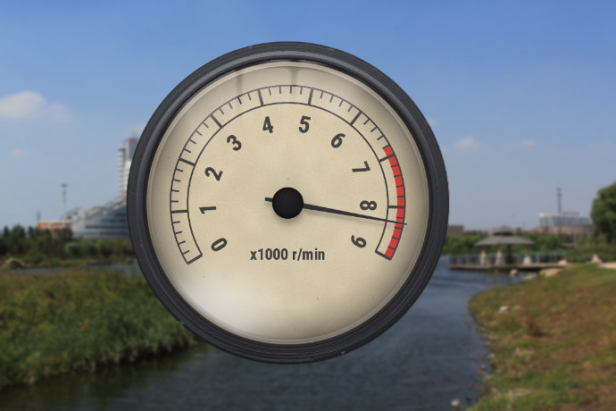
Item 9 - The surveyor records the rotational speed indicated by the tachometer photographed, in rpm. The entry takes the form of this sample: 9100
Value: 8300
